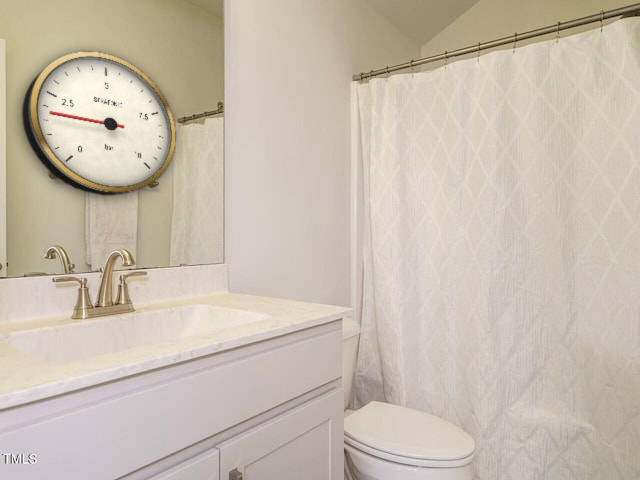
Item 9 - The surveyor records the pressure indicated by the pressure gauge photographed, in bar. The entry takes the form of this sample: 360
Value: 1.75
